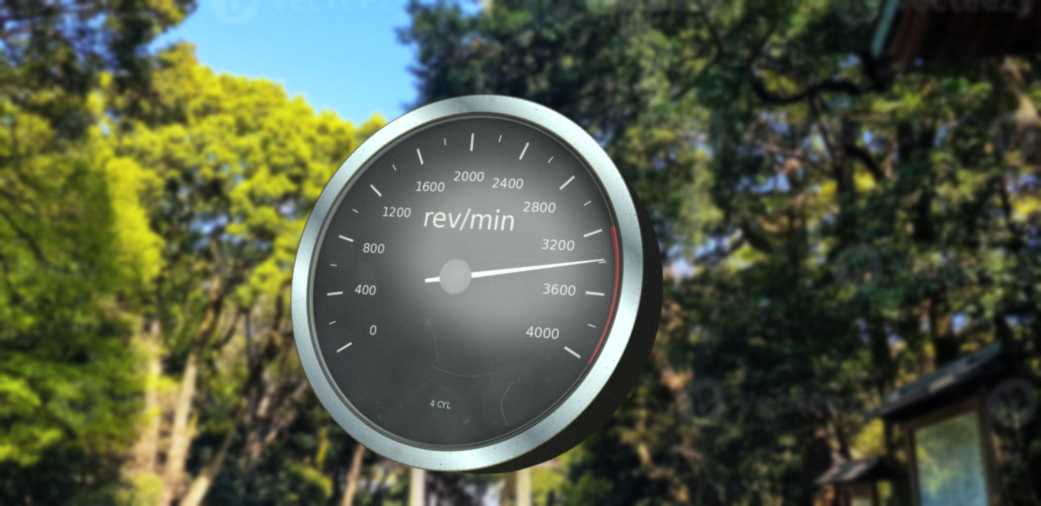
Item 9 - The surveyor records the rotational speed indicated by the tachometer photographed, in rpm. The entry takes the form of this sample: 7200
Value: 3400
